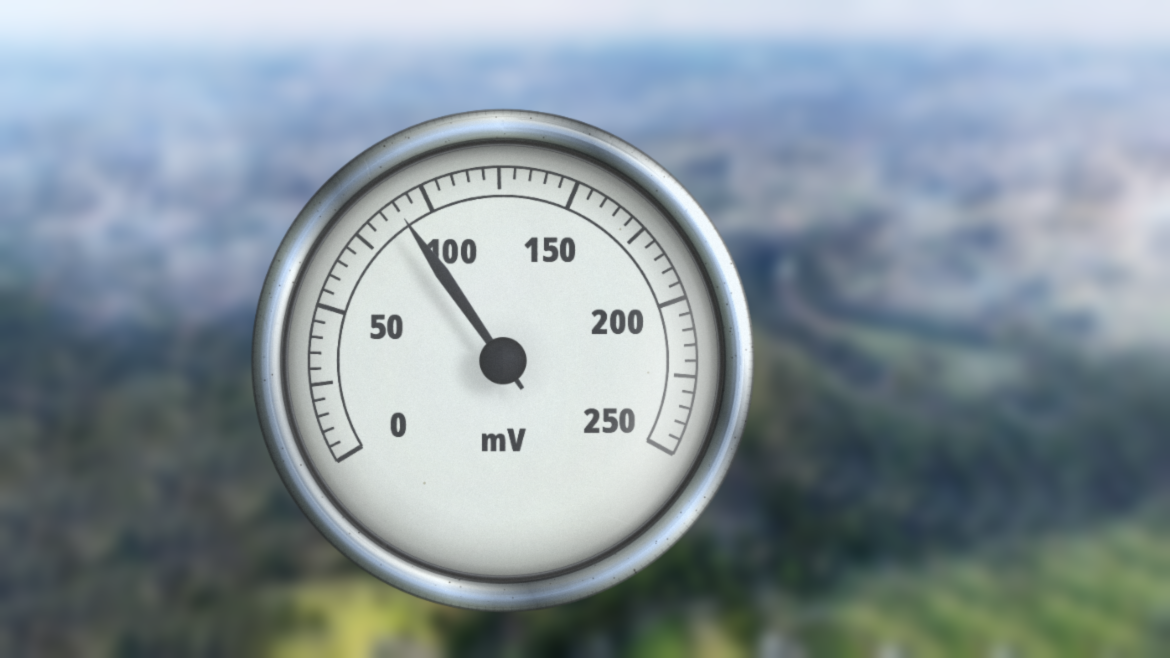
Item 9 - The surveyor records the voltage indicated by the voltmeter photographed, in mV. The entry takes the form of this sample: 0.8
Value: 90
